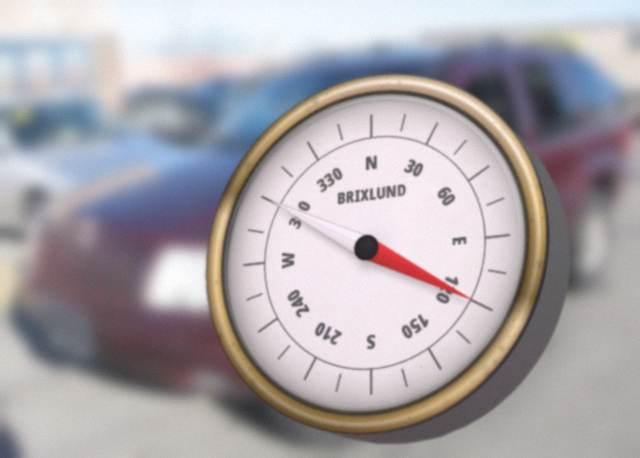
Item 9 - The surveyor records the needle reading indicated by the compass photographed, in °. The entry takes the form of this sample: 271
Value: 120
